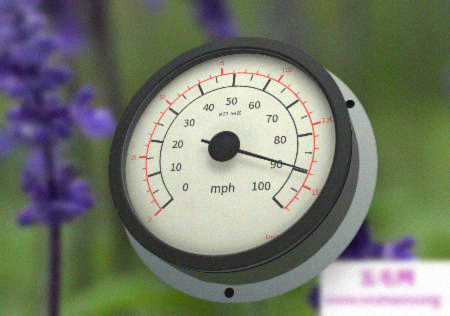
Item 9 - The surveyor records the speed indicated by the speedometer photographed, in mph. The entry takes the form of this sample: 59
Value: 90
